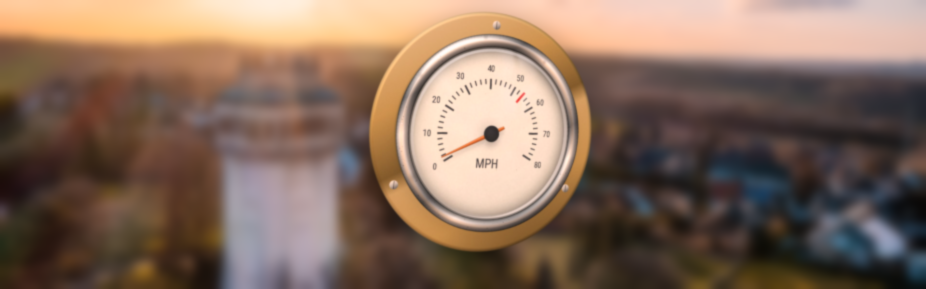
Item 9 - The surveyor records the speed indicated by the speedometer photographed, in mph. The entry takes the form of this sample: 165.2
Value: 2
